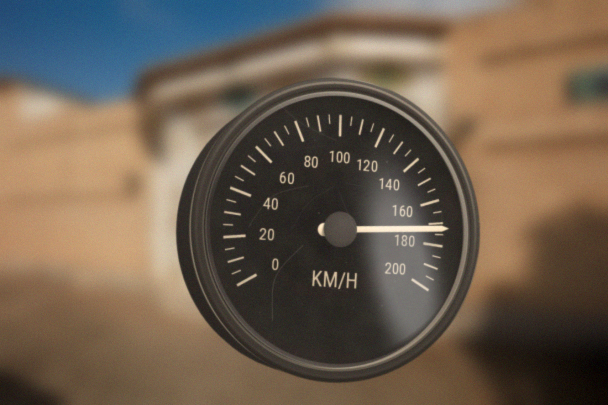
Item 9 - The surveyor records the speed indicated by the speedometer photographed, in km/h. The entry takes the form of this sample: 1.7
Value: 172.5
